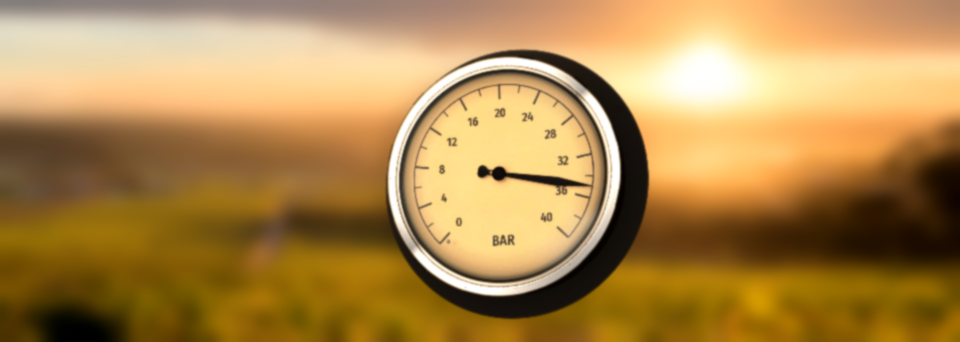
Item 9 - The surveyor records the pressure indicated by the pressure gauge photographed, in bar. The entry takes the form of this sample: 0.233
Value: 35
